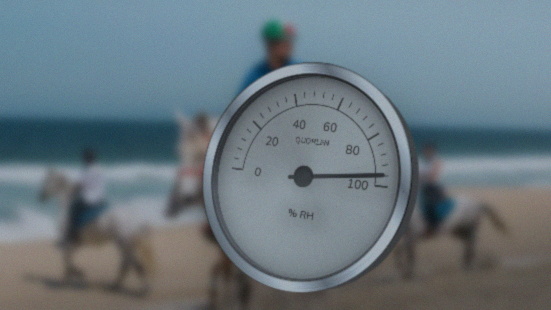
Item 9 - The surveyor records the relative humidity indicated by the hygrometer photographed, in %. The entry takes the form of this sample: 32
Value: 96
